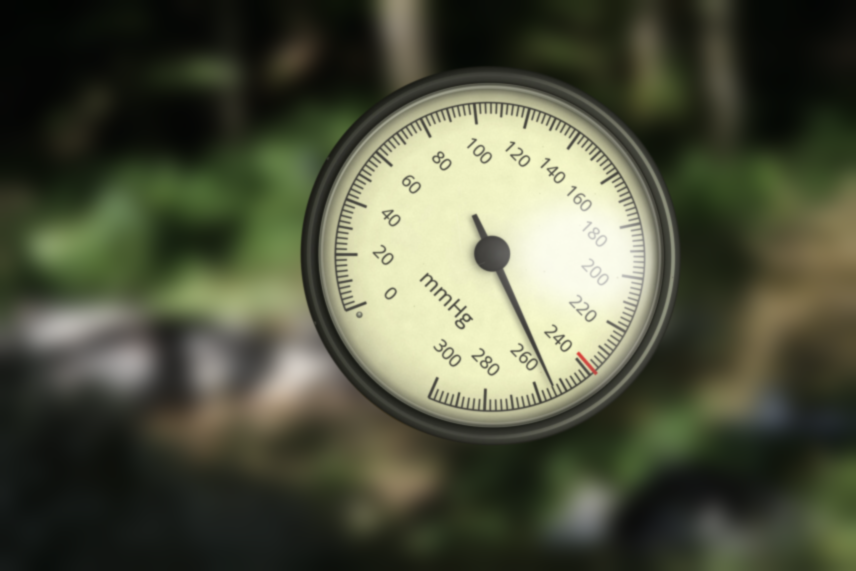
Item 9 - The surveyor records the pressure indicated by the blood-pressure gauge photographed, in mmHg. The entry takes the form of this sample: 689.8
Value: 254
